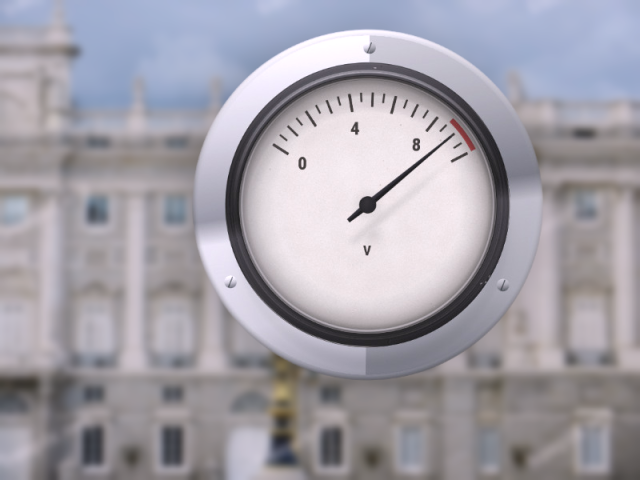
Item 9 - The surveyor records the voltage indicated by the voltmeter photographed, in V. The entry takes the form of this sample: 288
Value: 9
